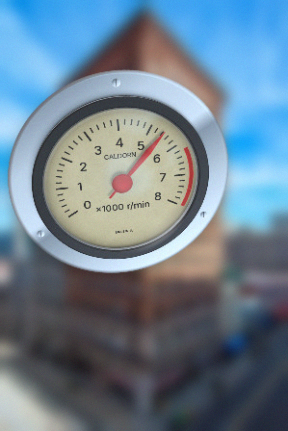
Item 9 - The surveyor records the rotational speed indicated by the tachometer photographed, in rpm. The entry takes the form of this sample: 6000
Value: 5400
